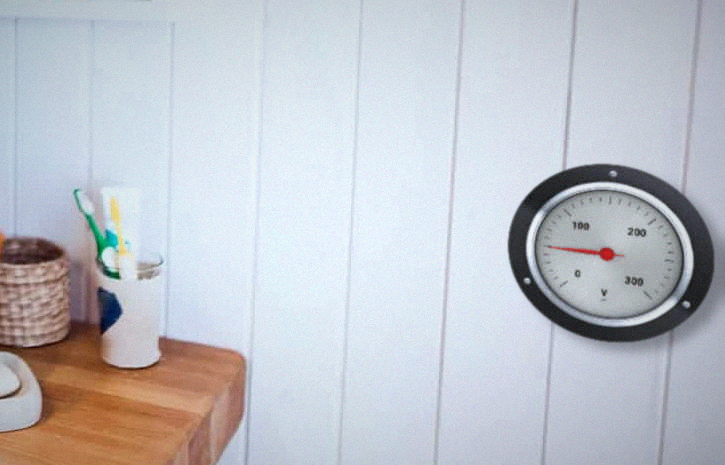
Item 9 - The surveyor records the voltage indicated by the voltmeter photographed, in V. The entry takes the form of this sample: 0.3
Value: 50
